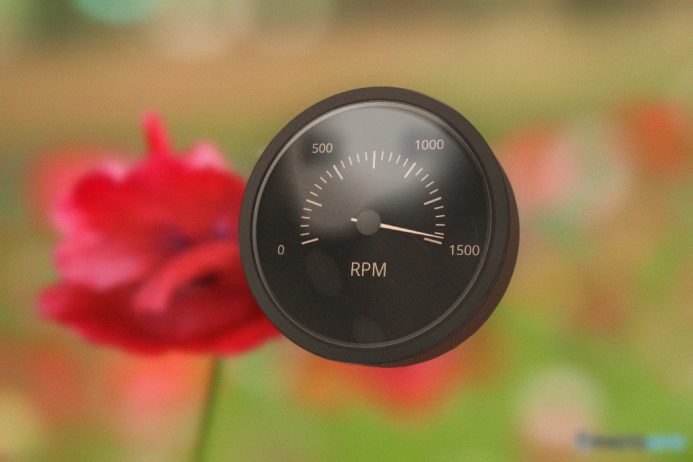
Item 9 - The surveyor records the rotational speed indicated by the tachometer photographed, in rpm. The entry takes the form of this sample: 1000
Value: 1475
